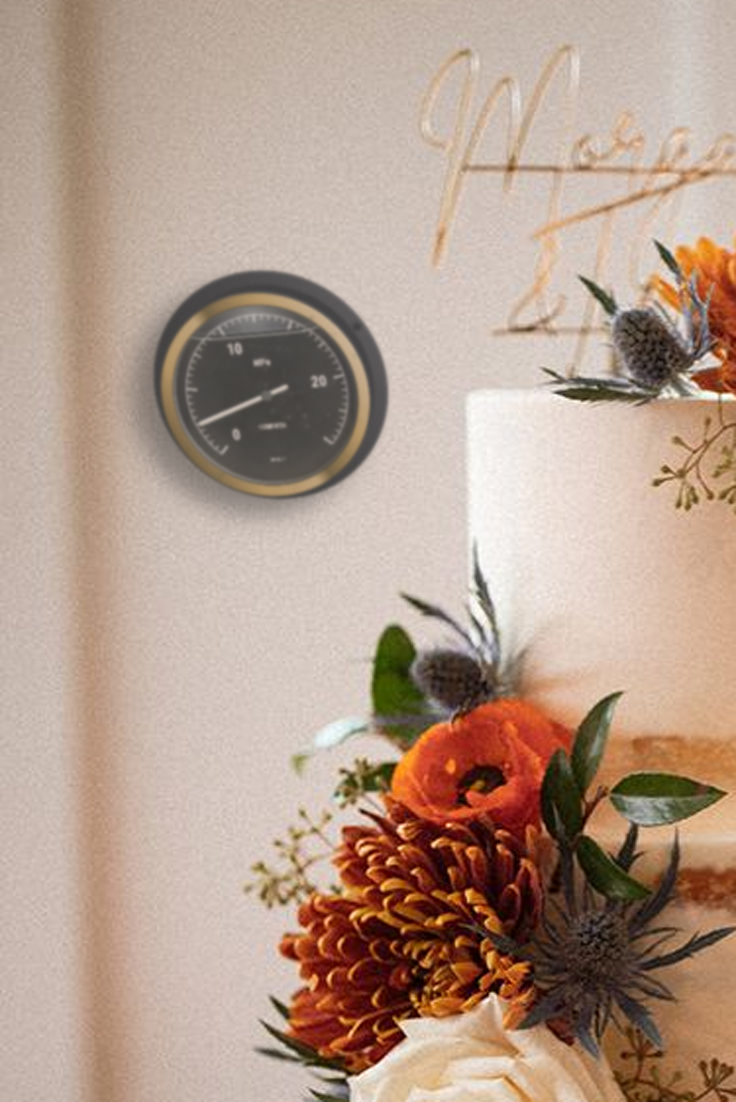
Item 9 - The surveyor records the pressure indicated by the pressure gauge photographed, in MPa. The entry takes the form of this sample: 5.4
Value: 2.5
